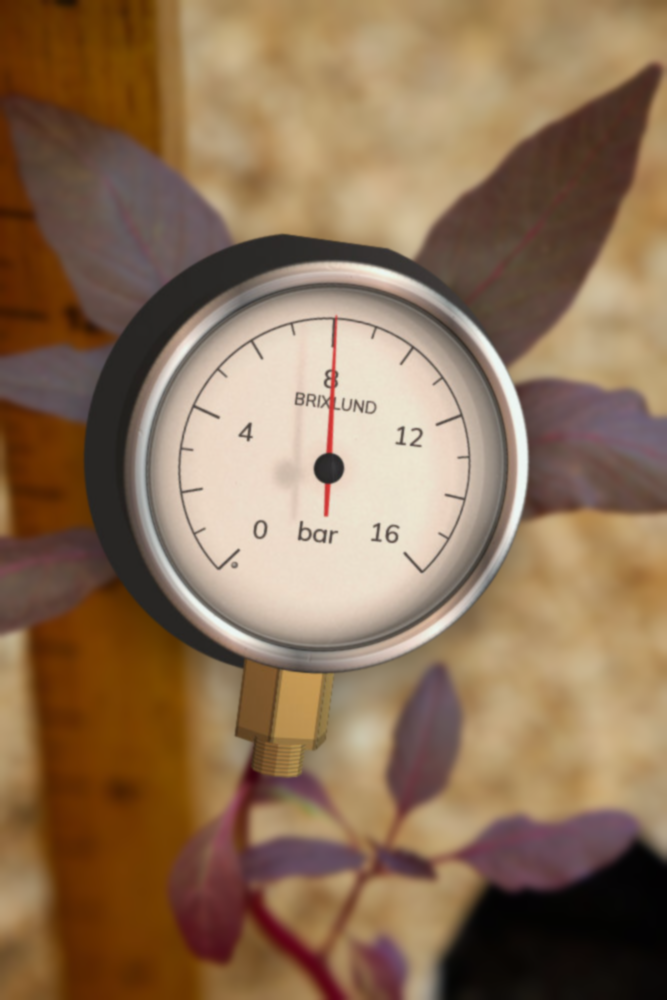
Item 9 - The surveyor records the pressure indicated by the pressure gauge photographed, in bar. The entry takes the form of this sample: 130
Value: 8
